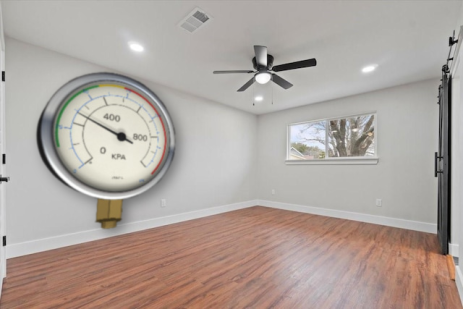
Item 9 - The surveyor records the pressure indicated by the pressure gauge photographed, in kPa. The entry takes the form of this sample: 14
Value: 250
